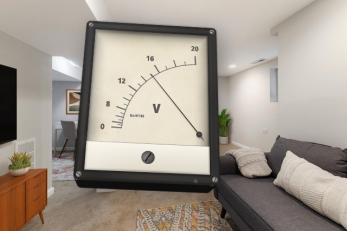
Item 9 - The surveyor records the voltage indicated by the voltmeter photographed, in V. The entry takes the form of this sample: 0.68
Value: 15
